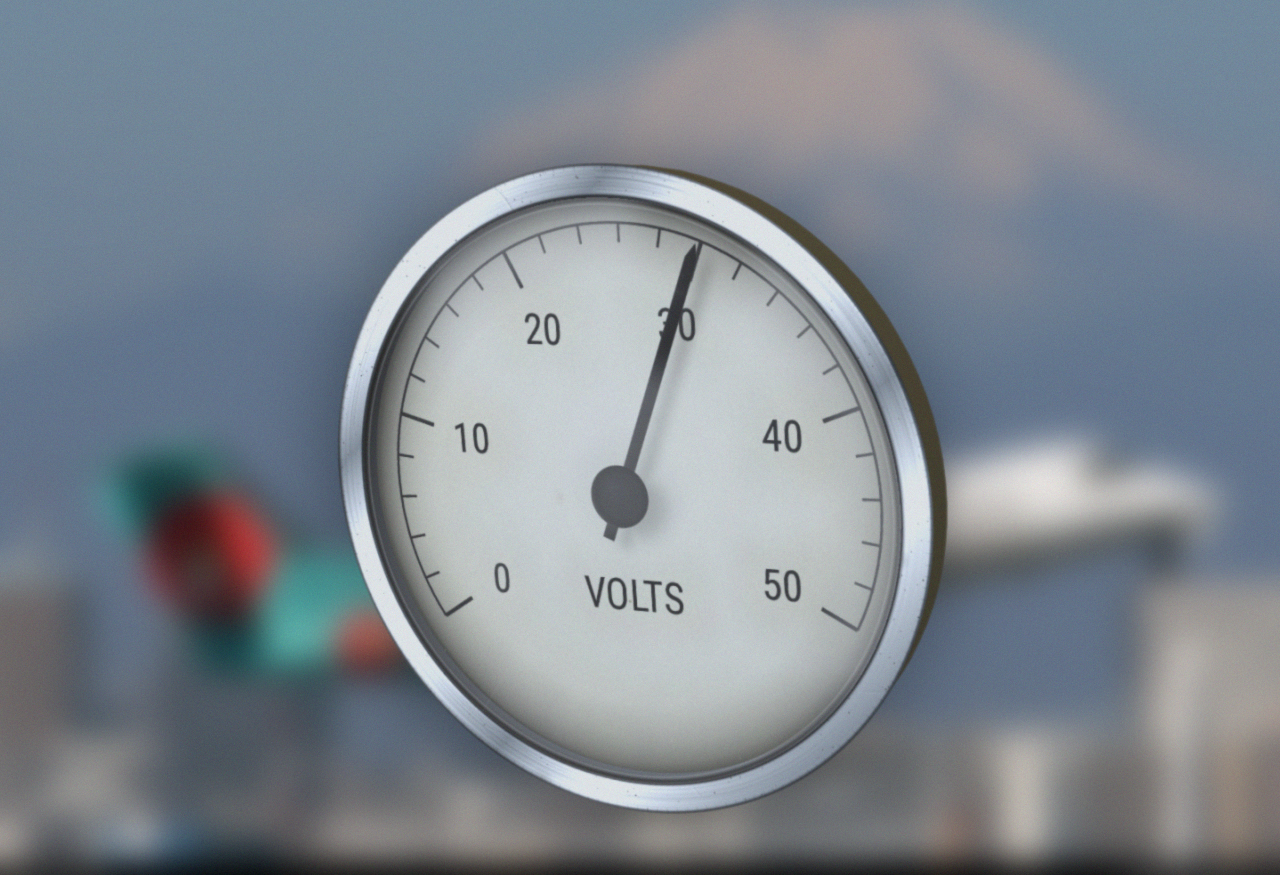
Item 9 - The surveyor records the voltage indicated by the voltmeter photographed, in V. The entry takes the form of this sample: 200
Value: 30
